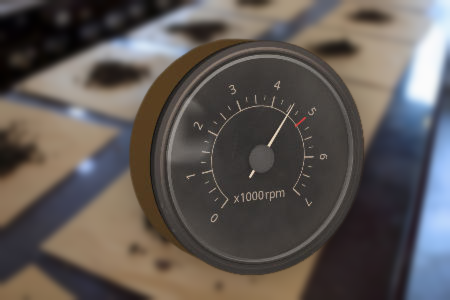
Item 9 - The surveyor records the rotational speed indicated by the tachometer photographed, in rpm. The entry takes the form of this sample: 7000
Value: 4500
